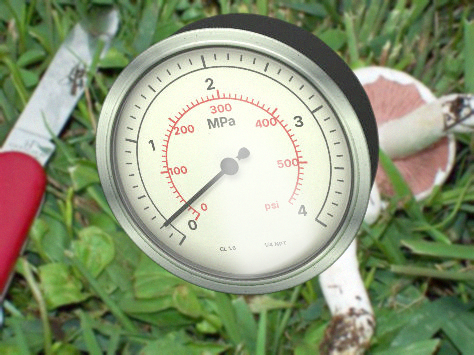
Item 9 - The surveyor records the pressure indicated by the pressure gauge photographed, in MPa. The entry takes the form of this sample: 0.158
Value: 0.2
